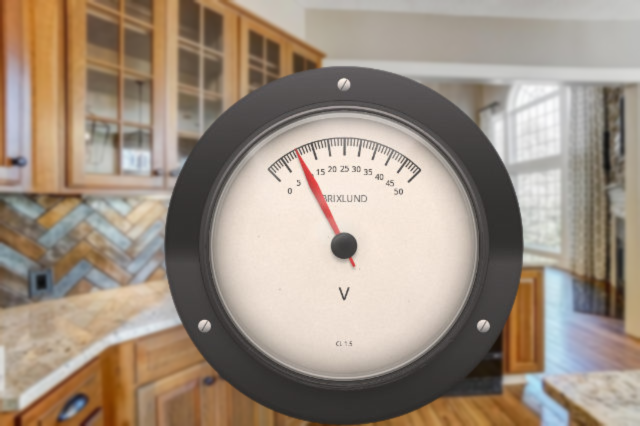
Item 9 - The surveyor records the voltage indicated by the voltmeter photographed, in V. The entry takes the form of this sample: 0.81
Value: 10
